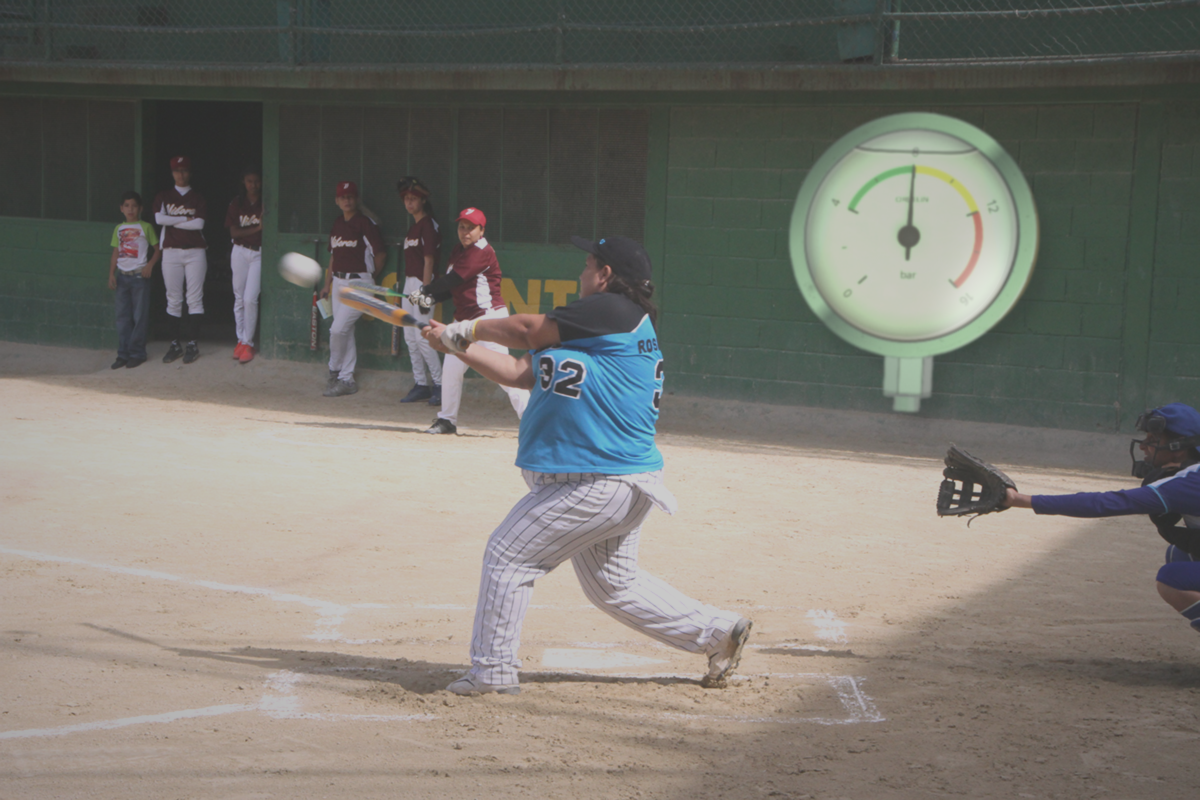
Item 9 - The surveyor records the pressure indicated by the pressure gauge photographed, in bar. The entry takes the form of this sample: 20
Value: 8
